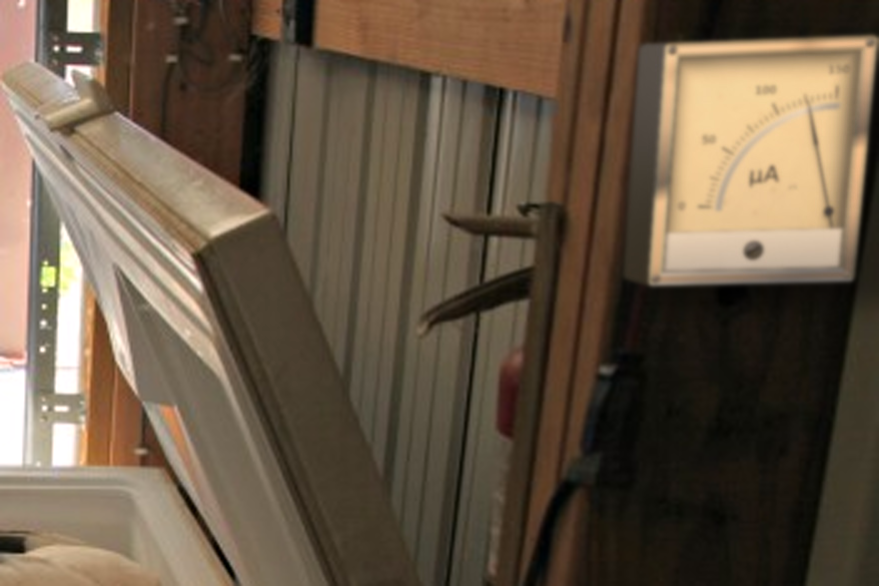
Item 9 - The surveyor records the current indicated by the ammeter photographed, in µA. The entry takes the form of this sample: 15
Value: 125
